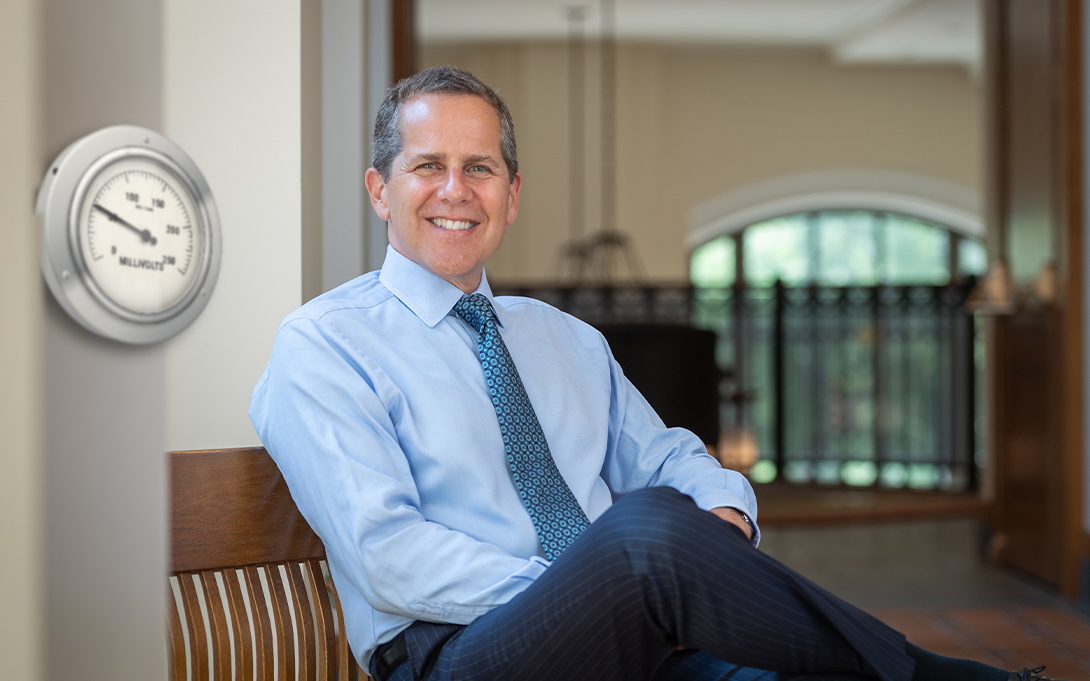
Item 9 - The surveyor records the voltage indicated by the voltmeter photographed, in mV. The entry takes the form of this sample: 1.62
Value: 50
